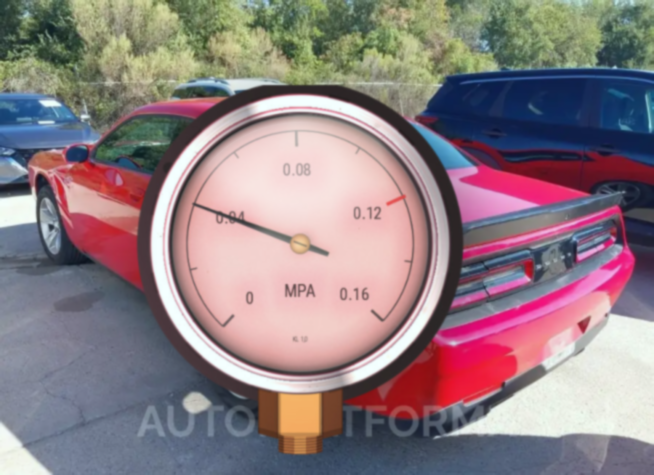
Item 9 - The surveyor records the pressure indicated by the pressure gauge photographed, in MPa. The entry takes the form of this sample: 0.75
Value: 0.04
